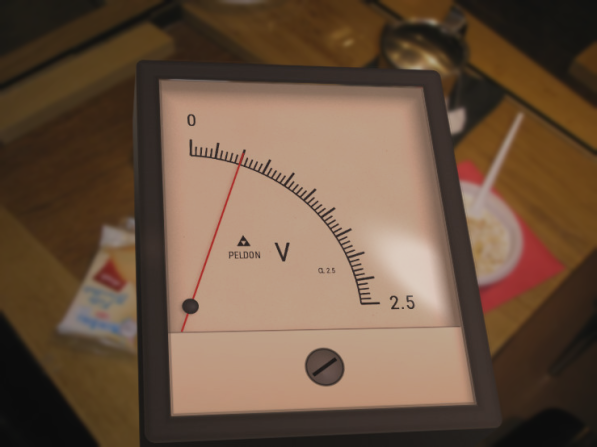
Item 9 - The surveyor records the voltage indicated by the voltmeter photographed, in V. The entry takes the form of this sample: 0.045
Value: 0.5
